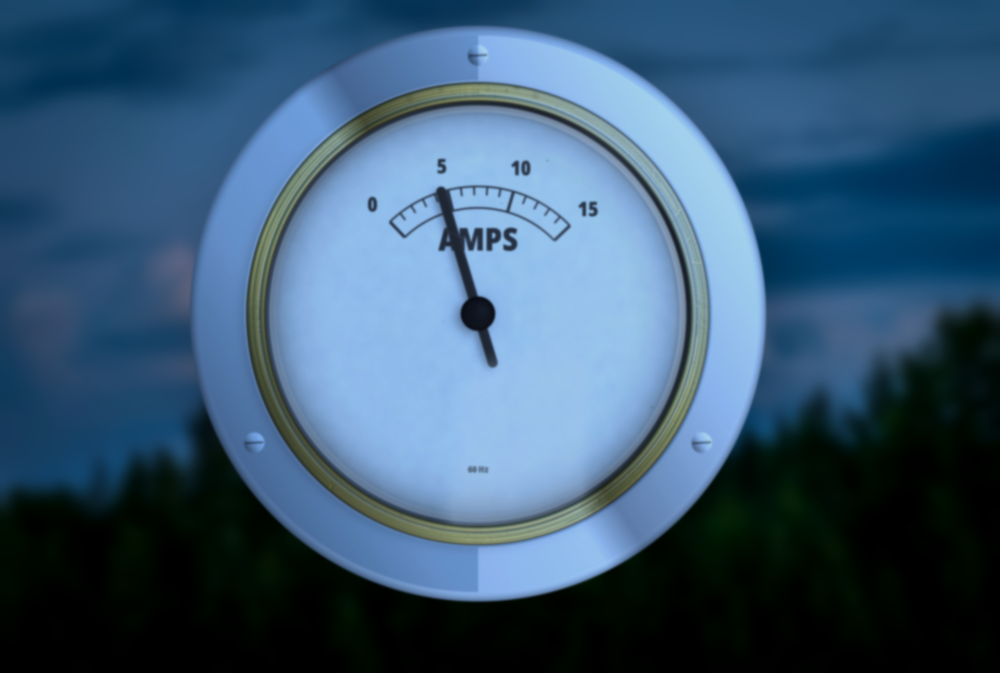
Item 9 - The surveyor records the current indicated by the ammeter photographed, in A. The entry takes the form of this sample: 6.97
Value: 4.5
